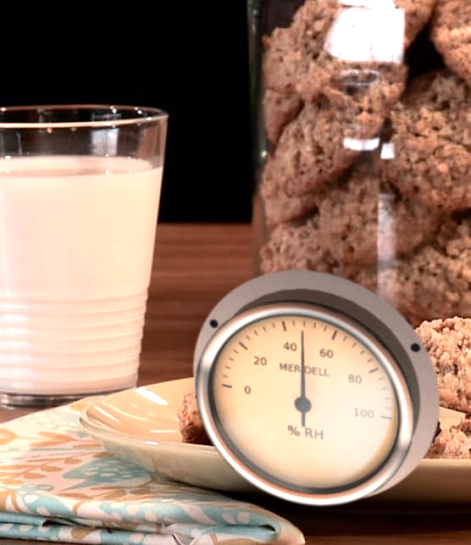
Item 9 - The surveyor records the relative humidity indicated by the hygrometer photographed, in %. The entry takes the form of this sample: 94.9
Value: 48
